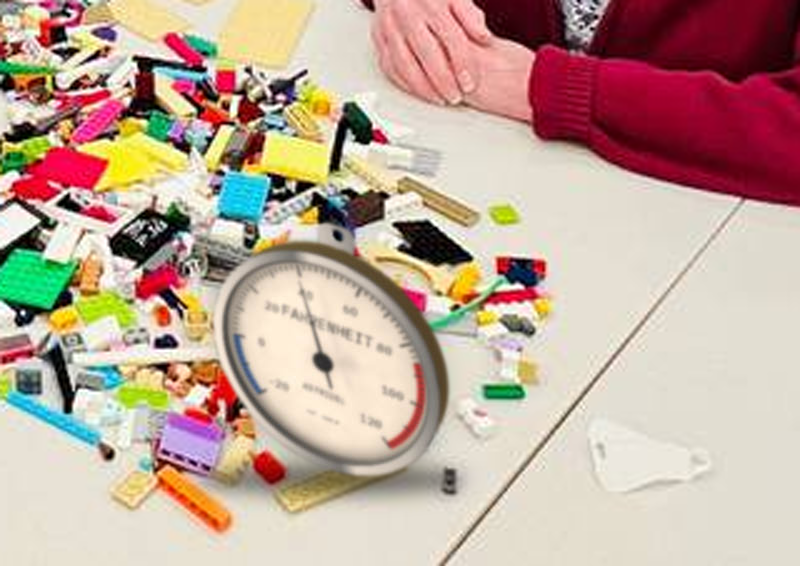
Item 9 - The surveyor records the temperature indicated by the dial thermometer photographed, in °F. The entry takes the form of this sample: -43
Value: 40
